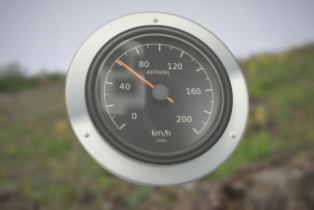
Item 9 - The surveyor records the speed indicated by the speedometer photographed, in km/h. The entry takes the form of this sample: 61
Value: 60
